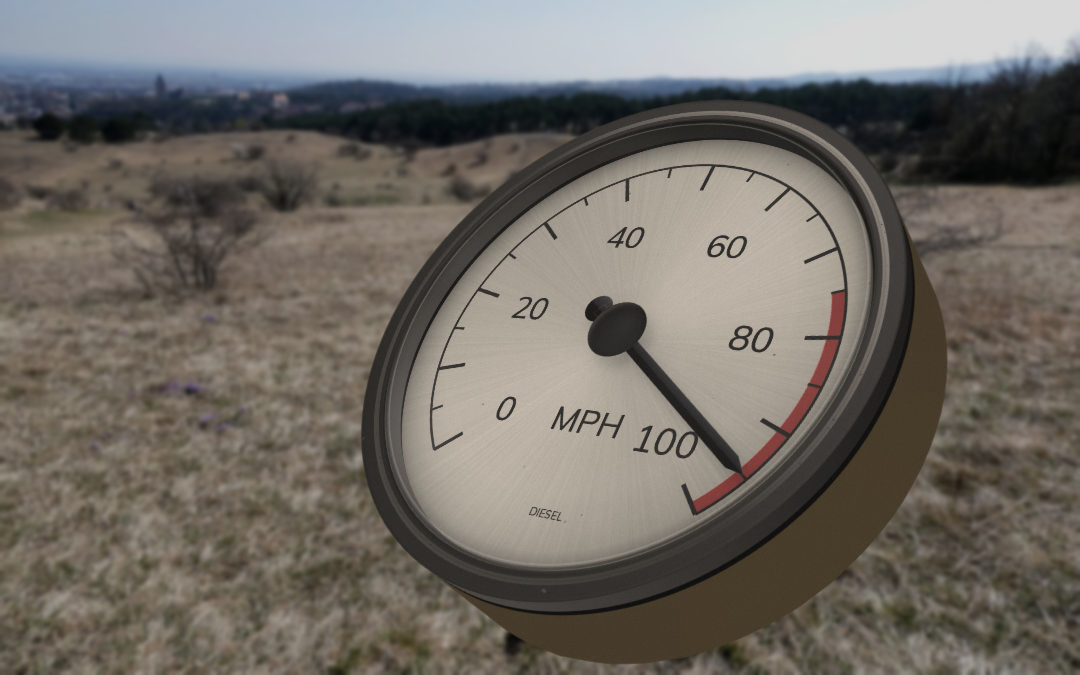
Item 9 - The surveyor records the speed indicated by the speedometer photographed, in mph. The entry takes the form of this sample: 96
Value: 95
